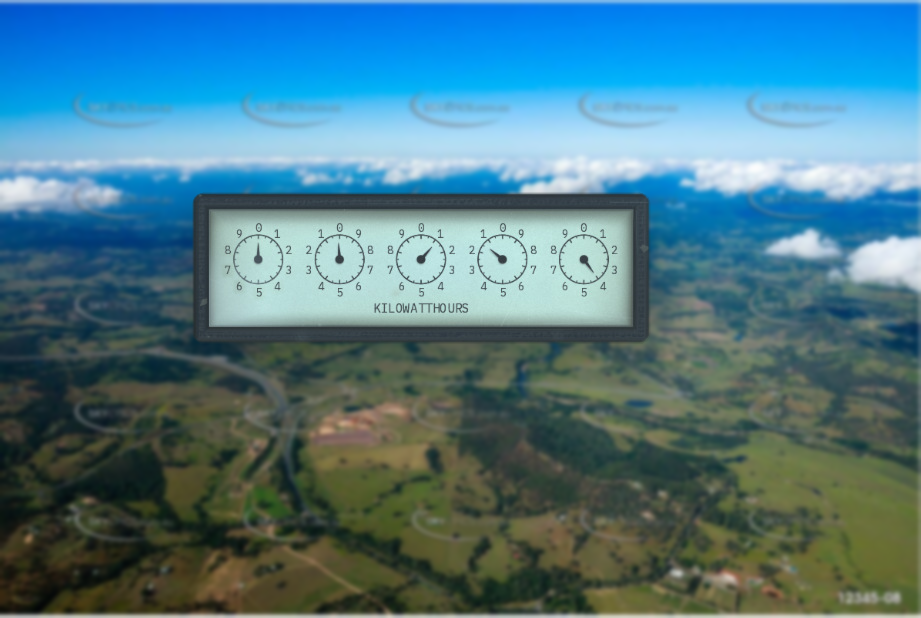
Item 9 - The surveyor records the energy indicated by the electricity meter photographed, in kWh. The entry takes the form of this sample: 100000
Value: 114
